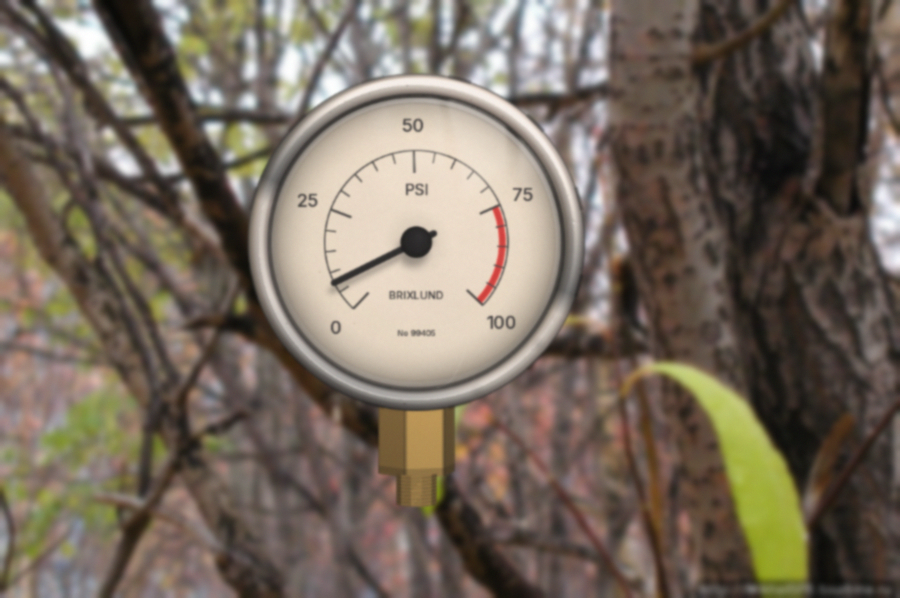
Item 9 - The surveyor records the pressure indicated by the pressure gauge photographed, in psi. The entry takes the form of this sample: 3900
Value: 7.5
